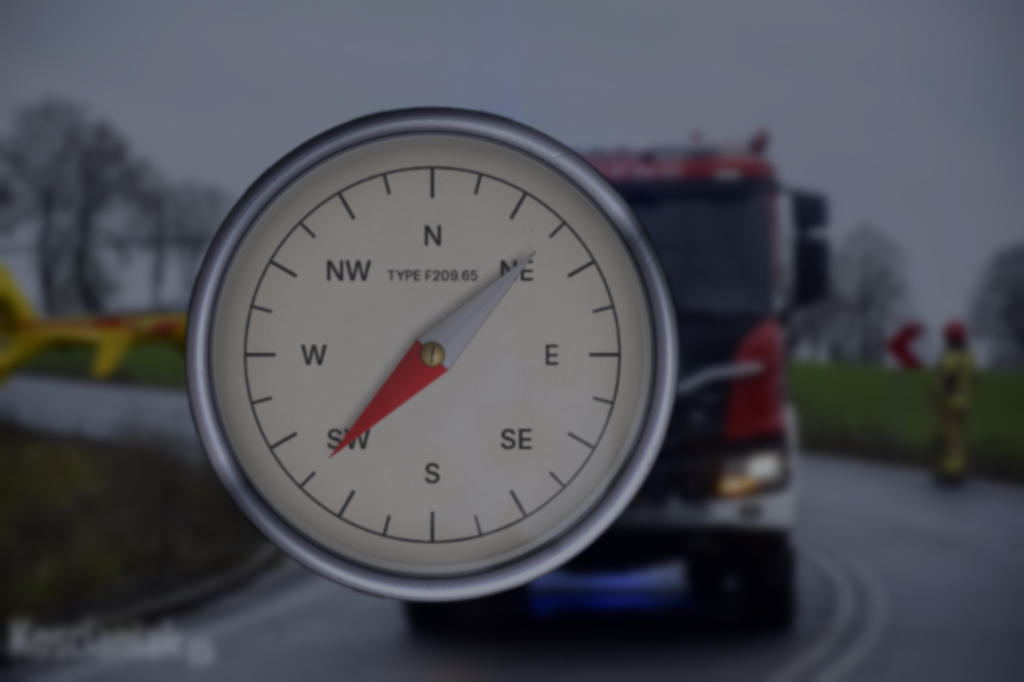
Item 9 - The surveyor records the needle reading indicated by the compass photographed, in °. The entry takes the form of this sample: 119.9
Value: 225
